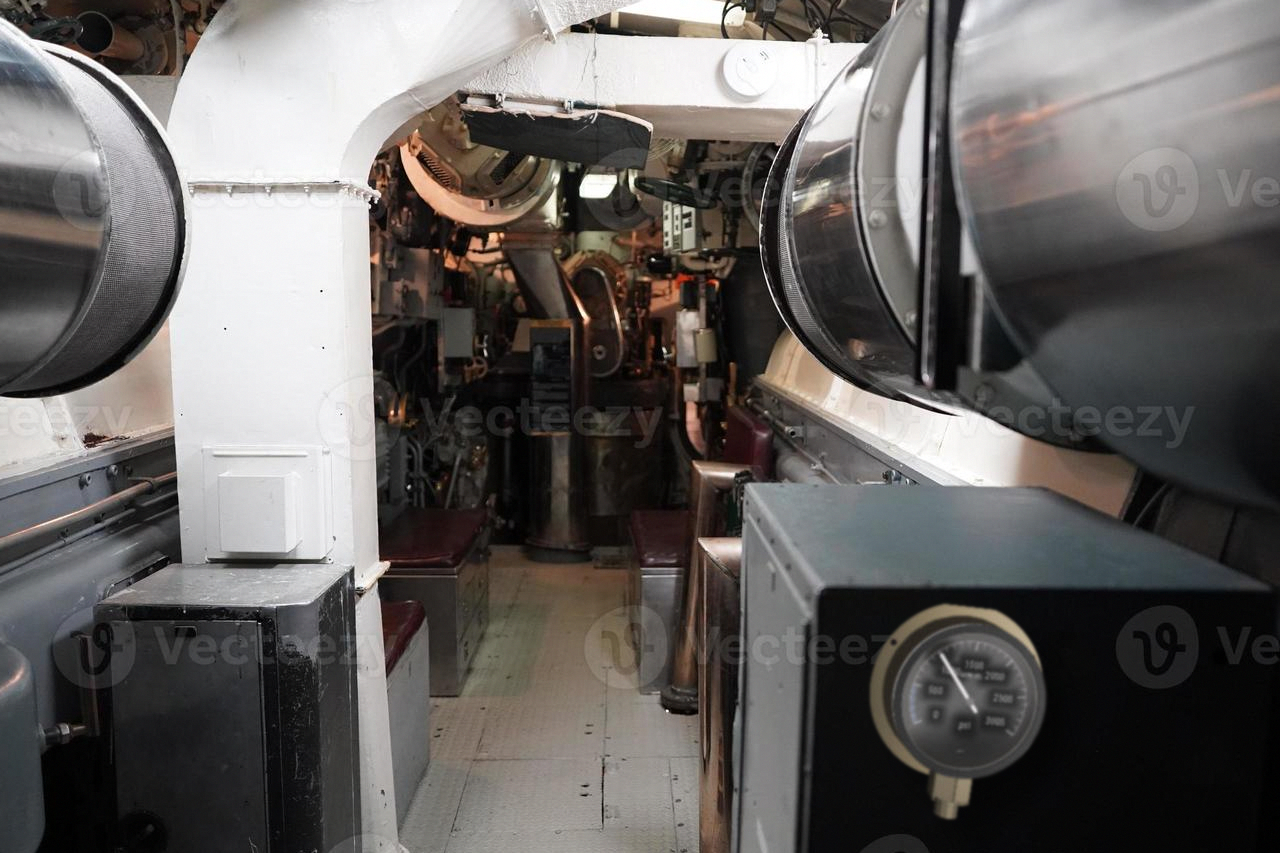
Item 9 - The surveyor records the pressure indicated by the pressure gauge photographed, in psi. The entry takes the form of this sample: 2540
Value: 1000
